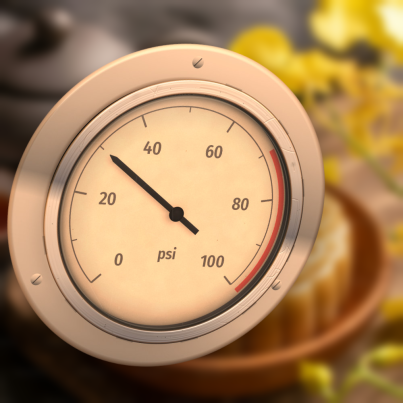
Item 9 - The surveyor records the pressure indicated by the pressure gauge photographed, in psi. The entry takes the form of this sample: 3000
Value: 30
